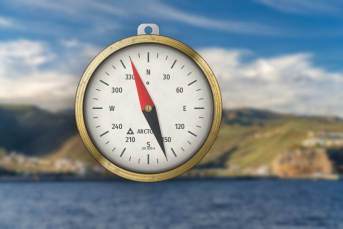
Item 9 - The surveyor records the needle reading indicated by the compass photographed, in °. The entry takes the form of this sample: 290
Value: 340
